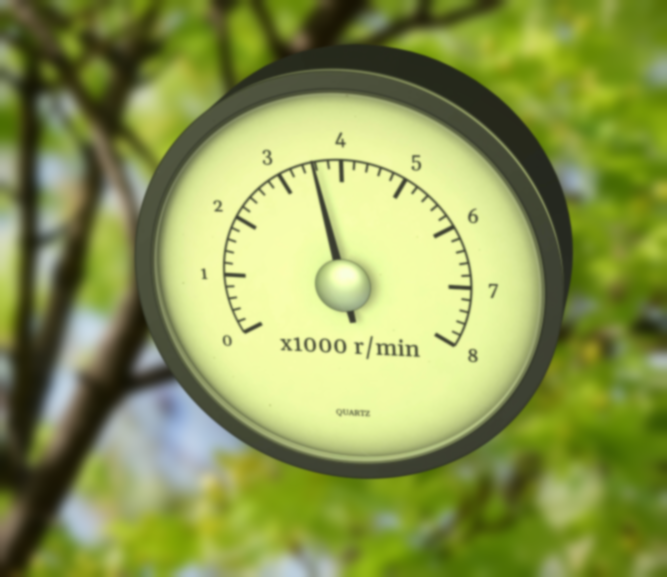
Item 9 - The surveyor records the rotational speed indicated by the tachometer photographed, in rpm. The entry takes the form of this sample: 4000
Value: 3600
